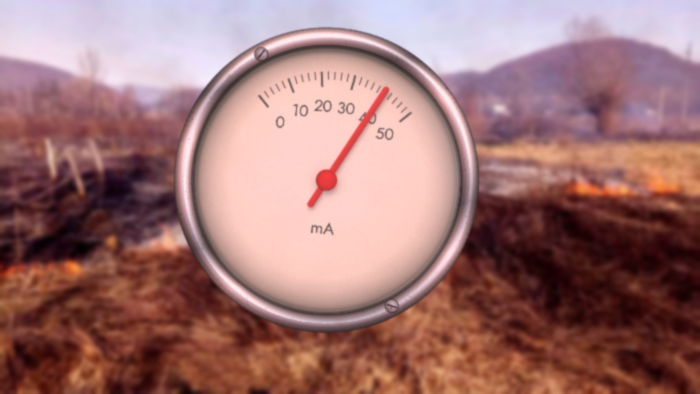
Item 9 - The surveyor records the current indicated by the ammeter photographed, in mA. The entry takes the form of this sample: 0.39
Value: 40
